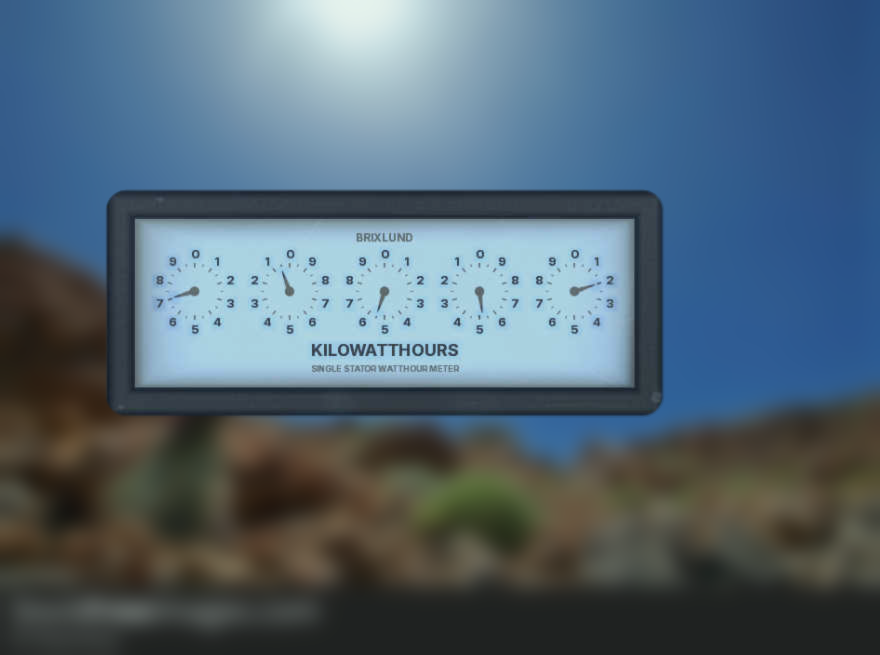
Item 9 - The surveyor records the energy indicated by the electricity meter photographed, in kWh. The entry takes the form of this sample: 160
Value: 70552
